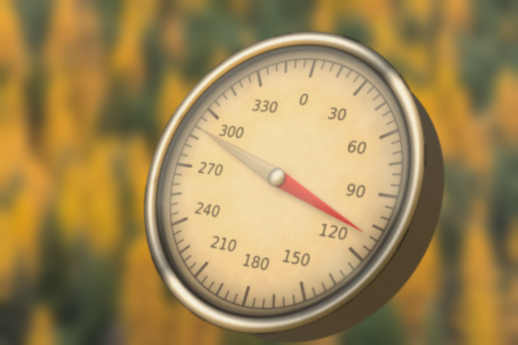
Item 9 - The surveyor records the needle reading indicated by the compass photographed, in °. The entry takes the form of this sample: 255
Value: 110
